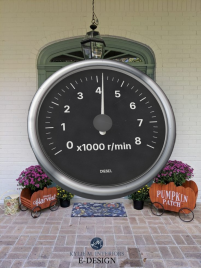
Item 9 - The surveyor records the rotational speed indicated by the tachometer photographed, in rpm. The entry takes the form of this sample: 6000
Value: 4200
